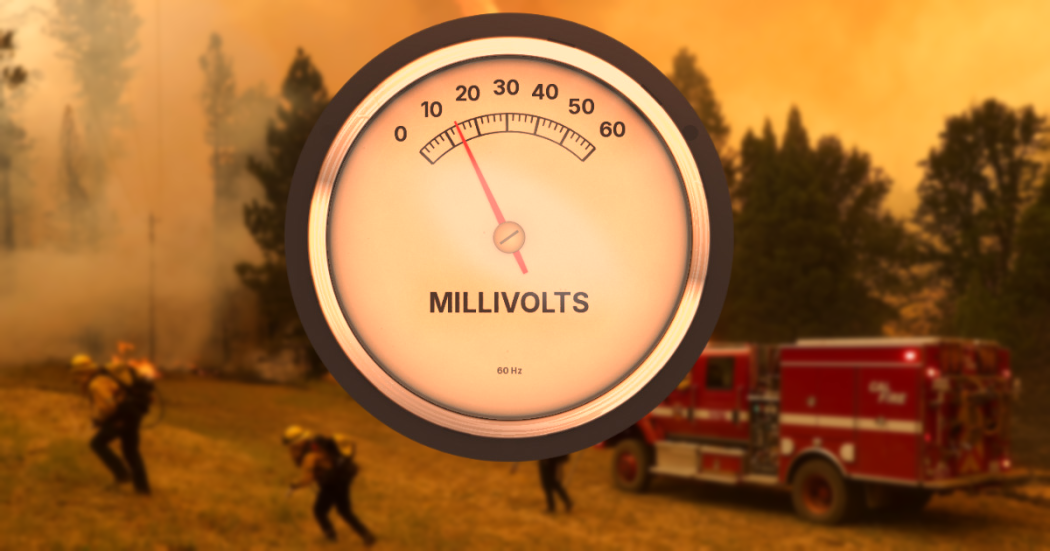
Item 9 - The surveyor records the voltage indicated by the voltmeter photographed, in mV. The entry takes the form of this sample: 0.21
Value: 14
